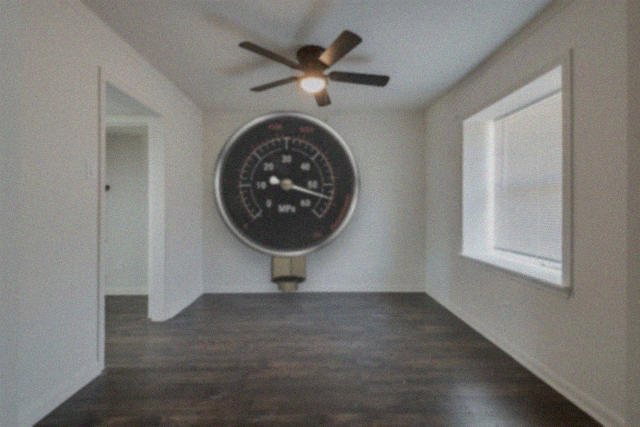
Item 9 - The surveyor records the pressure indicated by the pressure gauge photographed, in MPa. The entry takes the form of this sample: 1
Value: 54
